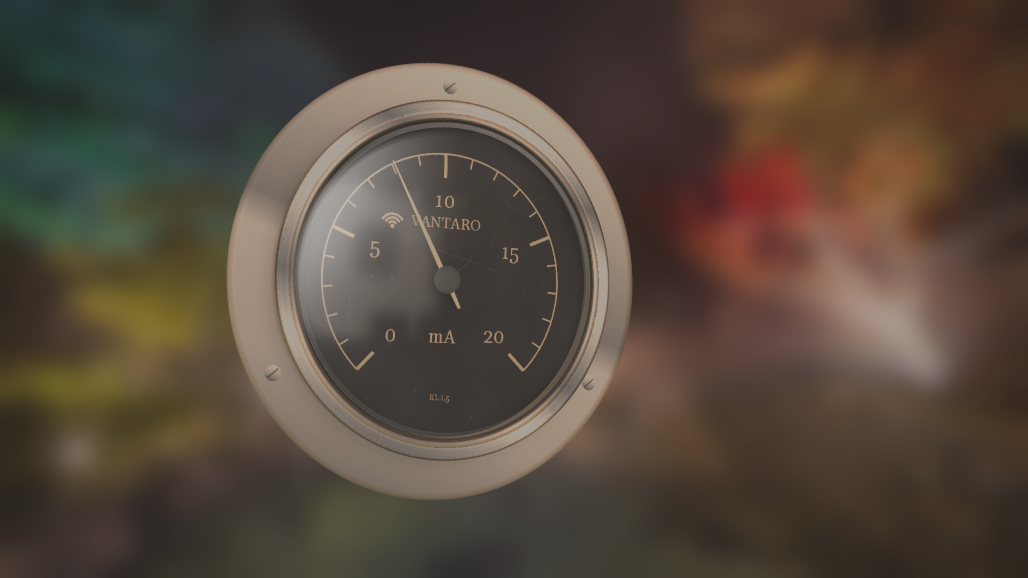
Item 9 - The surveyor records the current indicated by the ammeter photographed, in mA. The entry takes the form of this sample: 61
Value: 8
